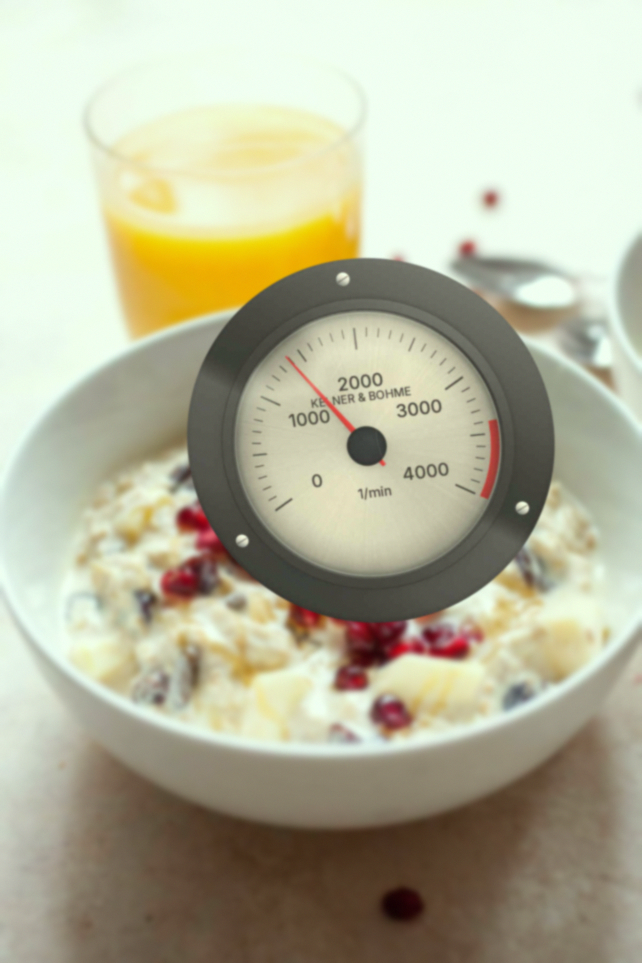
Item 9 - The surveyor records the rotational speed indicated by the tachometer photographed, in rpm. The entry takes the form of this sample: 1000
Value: 1400
